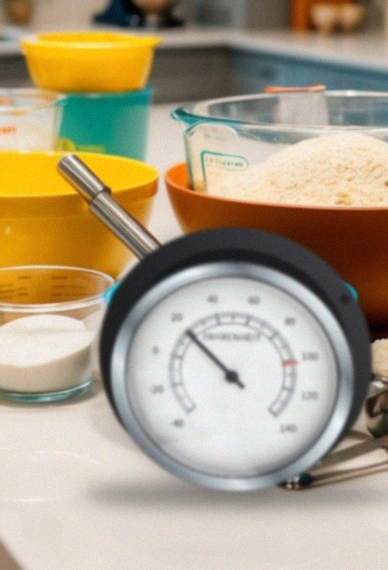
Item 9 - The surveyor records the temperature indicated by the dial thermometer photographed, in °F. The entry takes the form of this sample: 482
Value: 20
